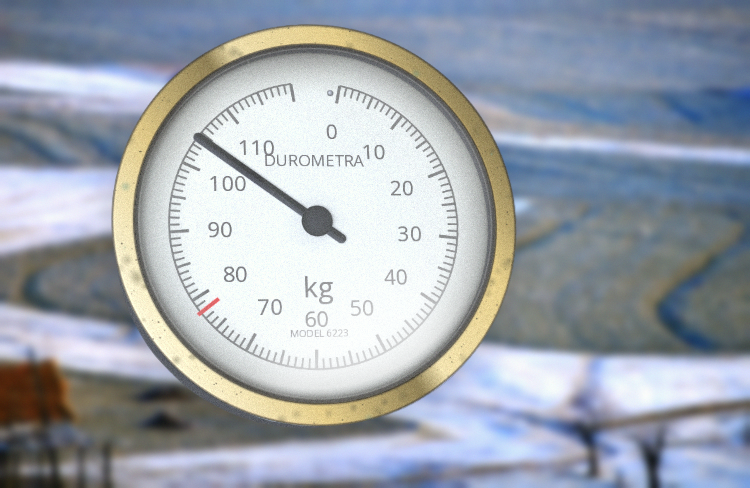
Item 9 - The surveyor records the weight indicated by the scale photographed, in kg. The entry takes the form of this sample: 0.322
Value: 104
